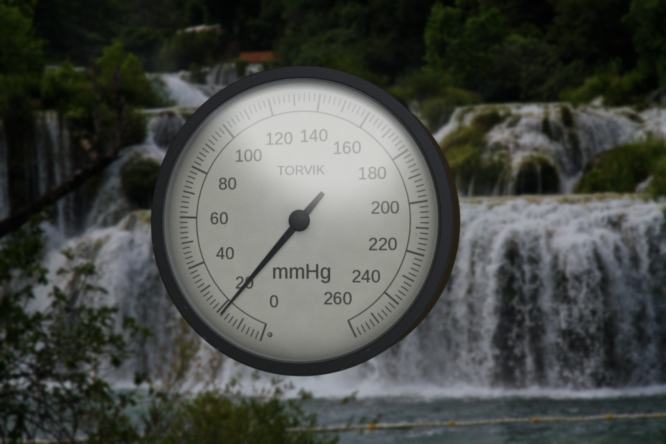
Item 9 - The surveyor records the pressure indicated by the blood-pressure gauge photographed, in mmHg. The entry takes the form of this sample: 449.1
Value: 18
